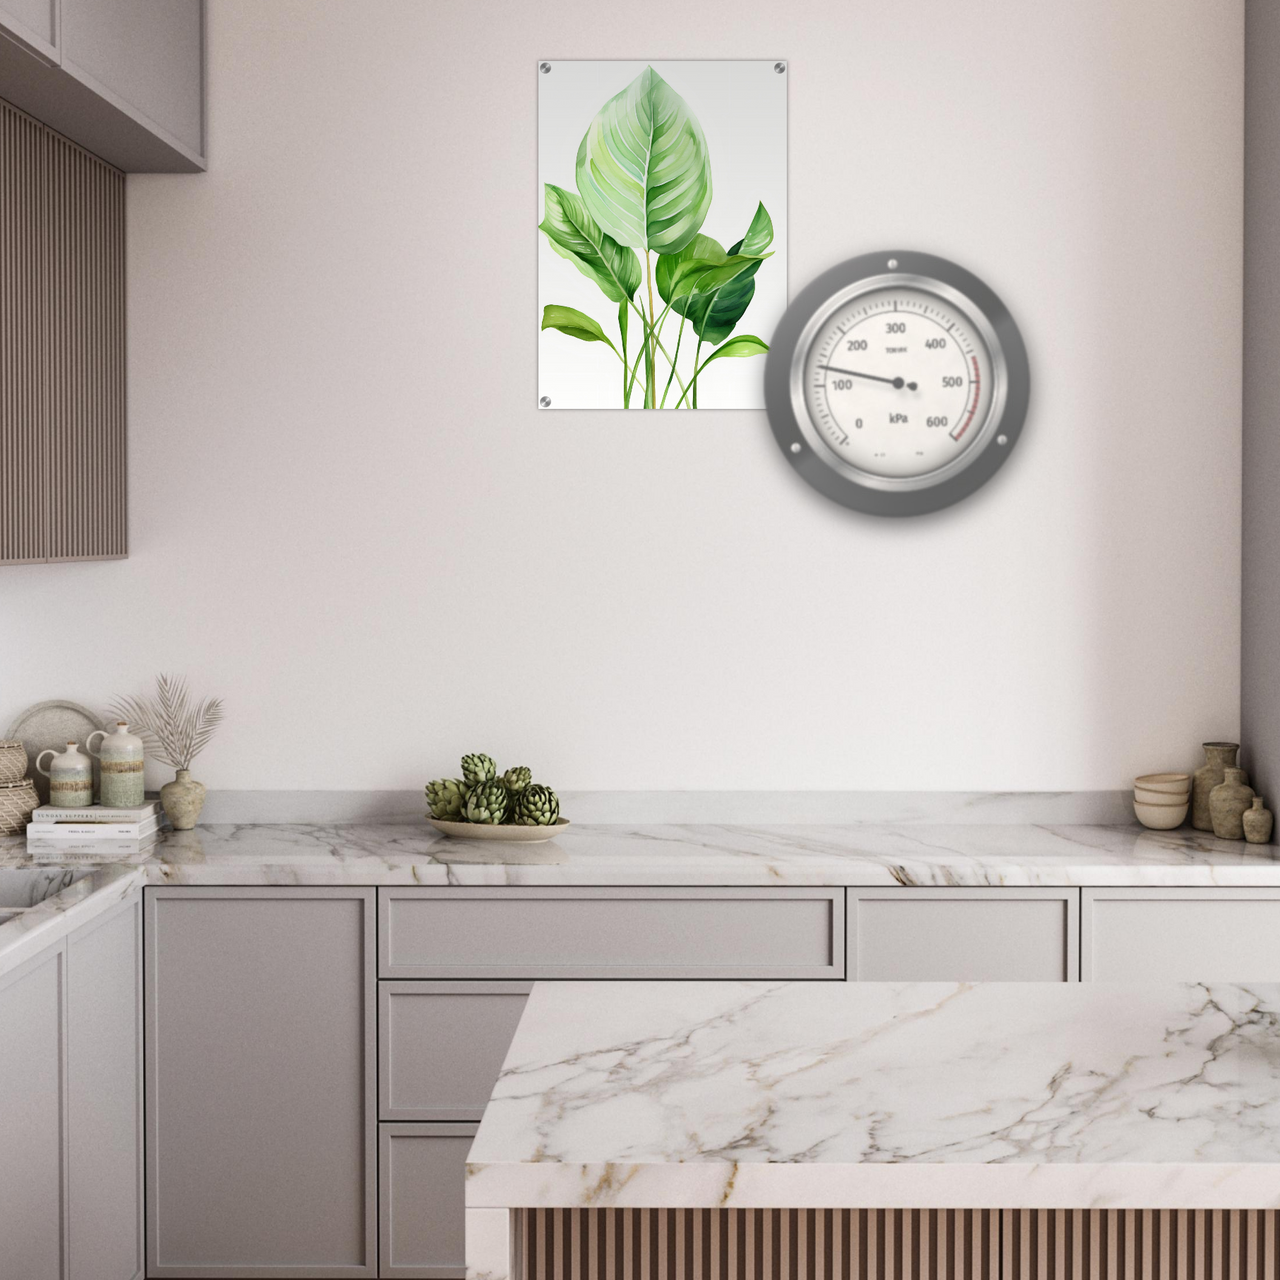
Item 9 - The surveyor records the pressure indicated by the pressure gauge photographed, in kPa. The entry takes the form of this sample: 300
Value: 130
